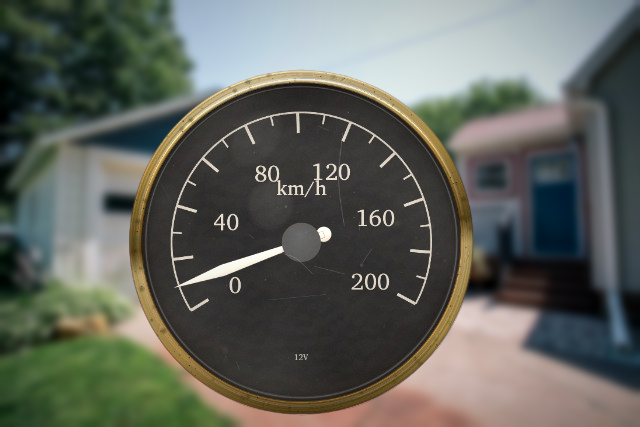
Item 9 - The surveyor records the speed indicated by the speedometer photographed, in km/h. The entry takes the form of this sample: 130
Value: 10
